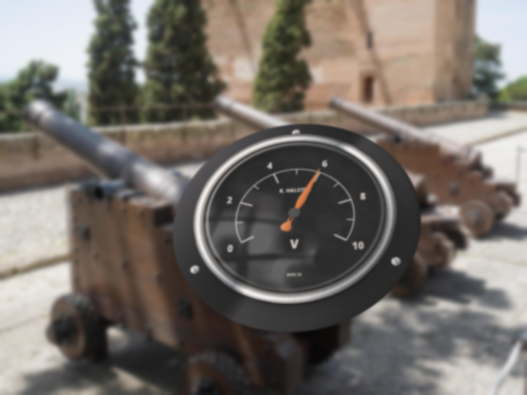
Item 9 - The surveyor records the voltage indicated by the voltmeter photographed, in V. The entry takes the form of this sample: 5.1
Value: 6
